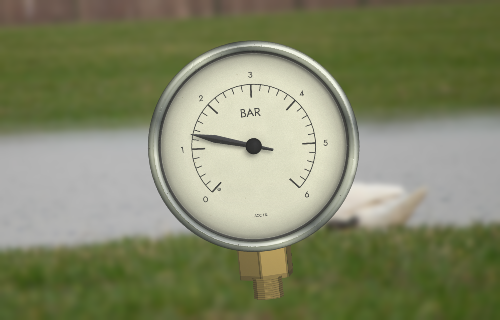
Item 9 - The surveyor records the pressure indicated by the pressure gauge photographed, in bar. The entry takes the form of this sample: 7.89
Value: 1.3
